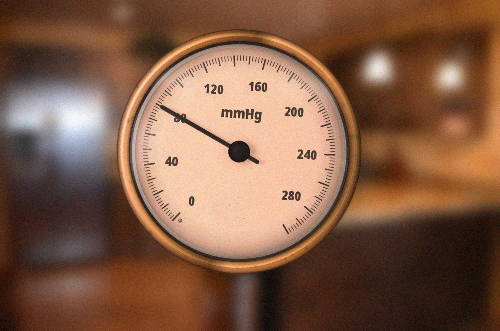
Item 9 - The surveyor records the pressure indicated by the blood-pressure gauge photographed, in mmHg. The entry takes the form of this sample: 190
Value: 80
